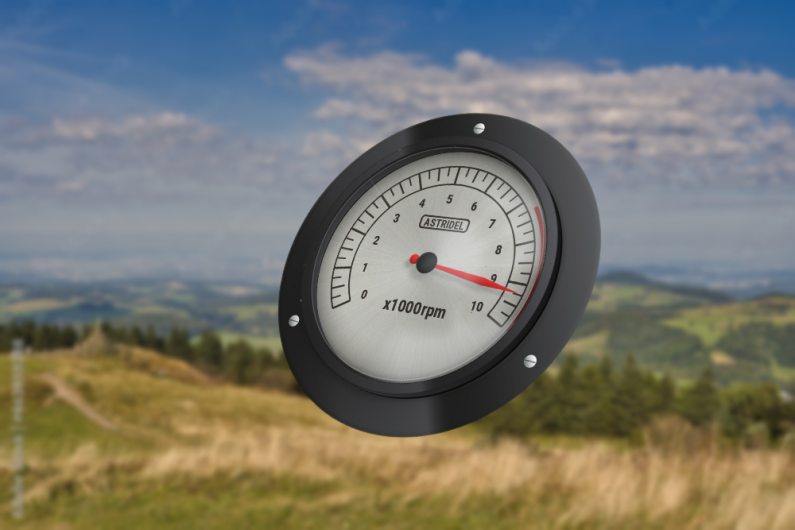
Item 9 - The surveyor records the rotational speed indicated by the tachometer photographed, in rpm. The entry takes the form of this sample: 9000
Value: 9250
